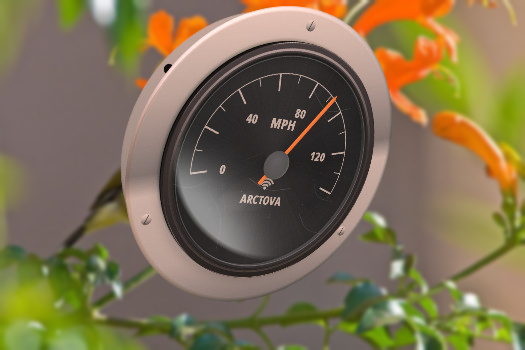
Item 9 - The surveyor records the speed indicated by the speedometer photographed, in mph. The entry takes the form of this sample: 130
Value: 90
